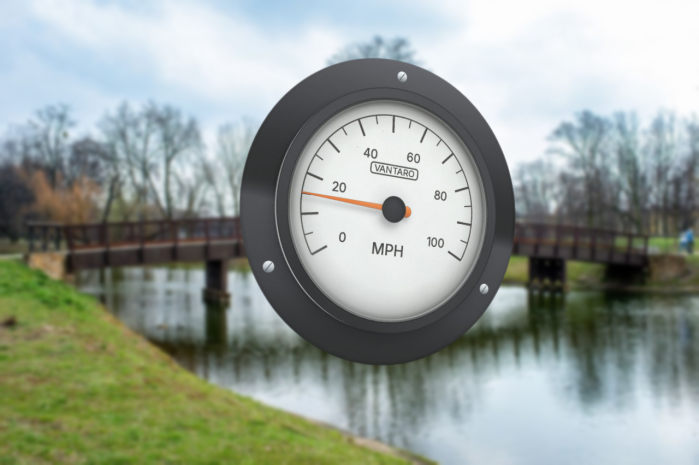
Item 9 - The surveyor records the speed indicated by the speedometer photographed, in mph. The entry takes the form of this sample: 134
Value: 15
